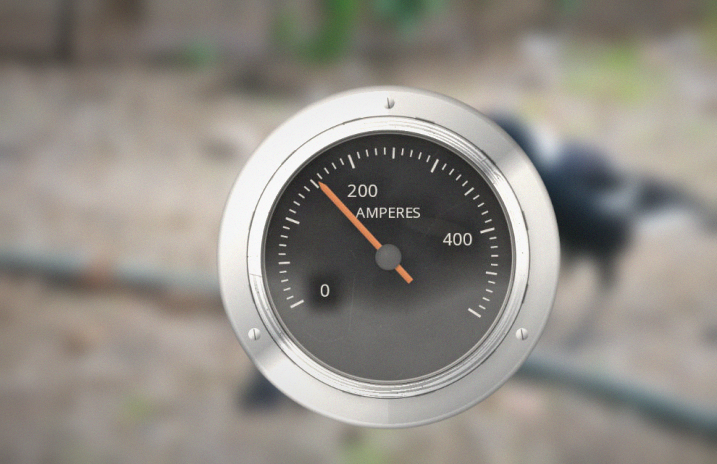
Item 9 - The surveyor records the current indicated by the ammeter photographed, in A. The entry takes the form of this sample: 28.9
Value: 155
